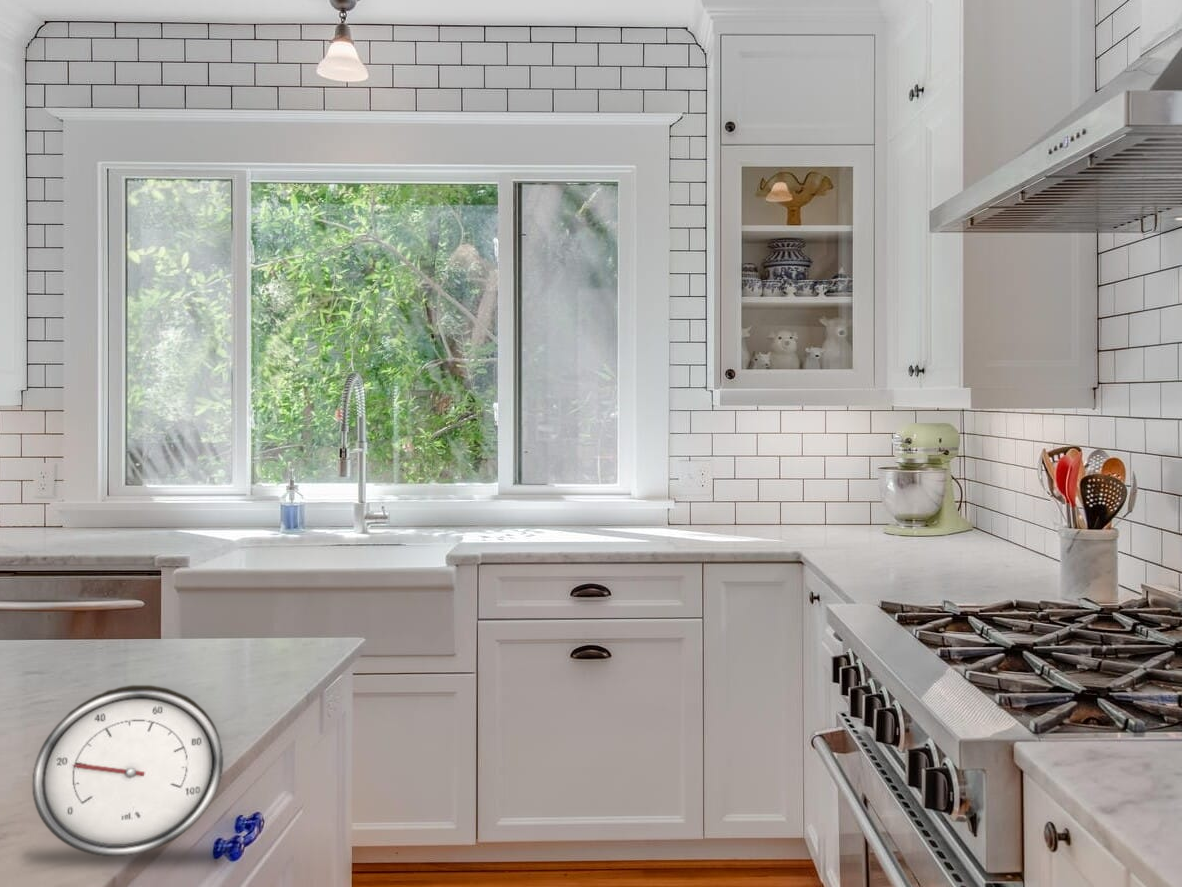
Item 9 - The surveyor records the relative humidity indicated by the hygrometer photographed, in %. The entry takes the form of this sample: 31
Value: 20
